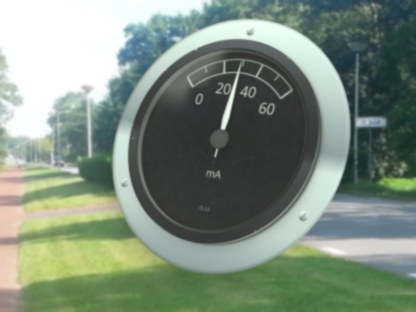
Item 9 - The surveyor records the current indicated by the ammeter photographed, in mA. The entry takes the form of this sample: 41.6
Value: 30
